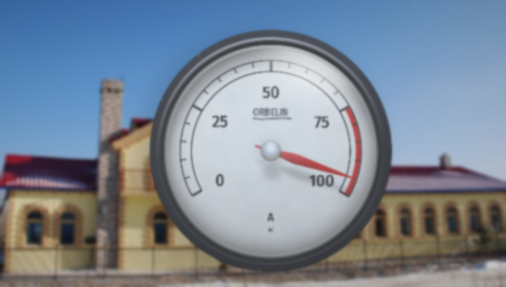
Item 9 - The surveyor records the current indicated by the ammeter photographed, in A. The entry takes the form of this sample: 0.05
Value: 95
